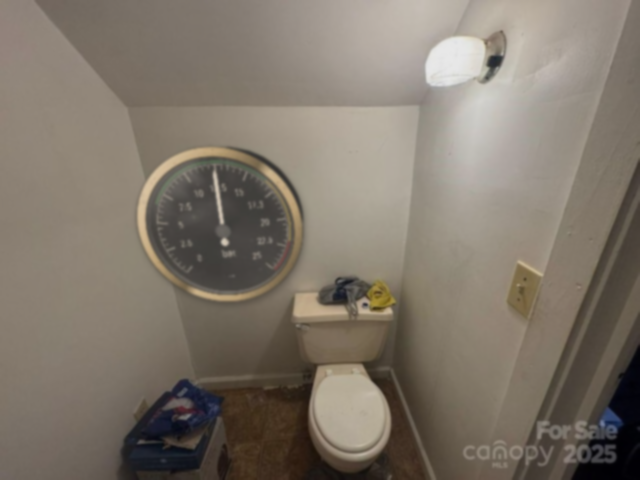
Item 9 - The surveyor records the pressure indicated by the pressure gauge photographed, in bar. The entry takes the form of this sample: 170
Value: 12.5
